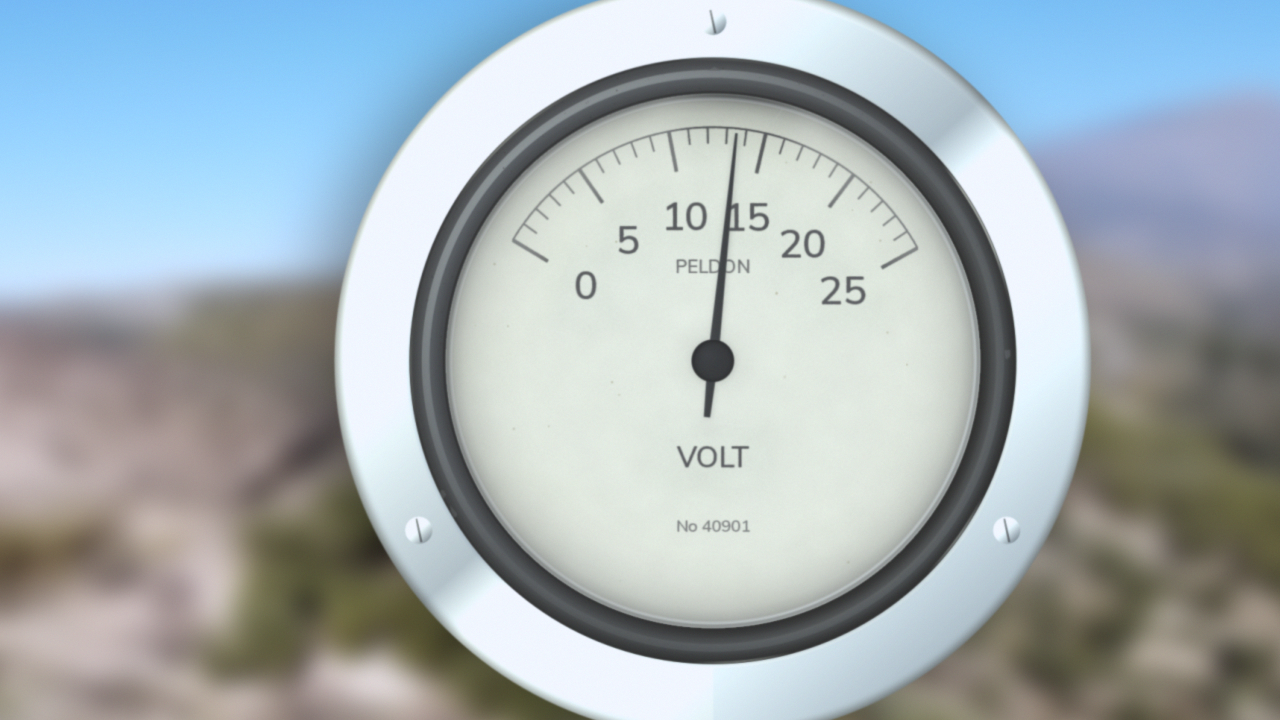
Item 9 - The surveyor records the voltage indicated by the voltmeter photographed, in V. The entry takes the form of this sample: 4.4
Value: 13.5
